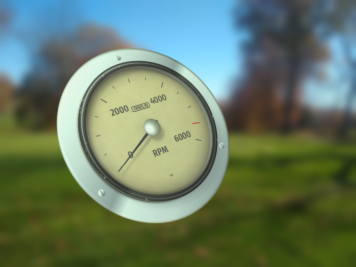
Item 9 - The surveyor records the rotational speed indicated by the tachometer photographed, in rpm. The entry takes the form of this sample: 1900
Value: 0
